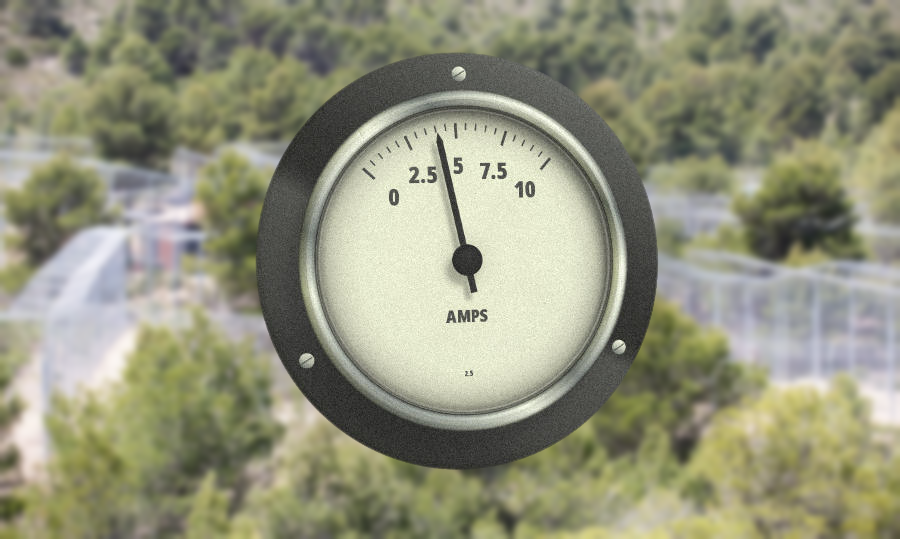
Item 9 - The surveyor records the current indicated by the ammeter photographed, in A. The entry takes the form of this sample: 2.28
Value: 4
